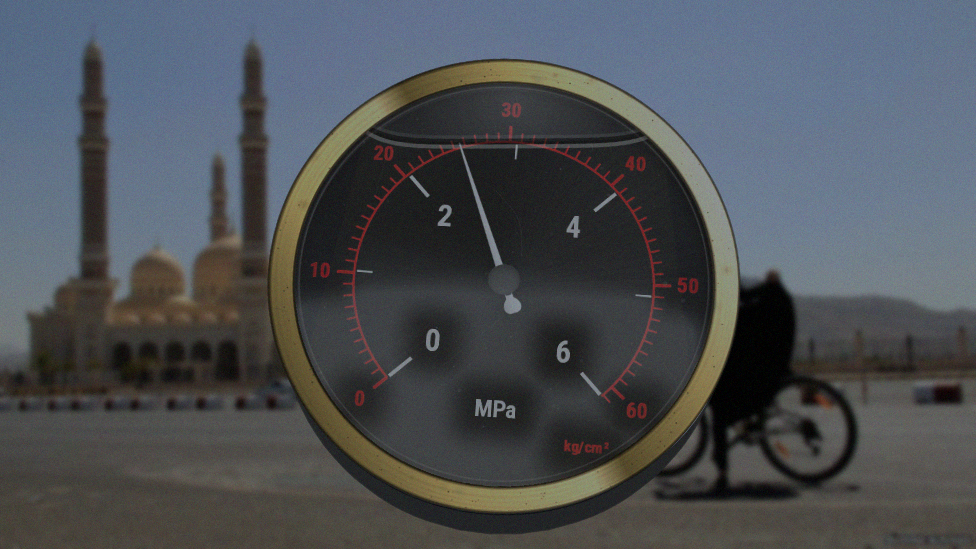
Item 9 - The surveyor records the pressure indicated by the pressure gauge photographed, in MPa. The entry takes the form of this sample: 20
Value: 2.5
